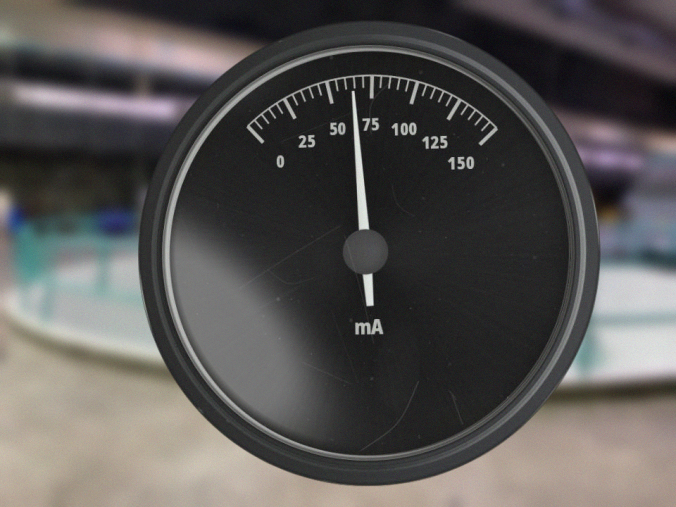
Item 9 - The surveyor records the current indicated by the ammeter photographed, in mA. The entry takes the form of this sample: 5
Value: 65
